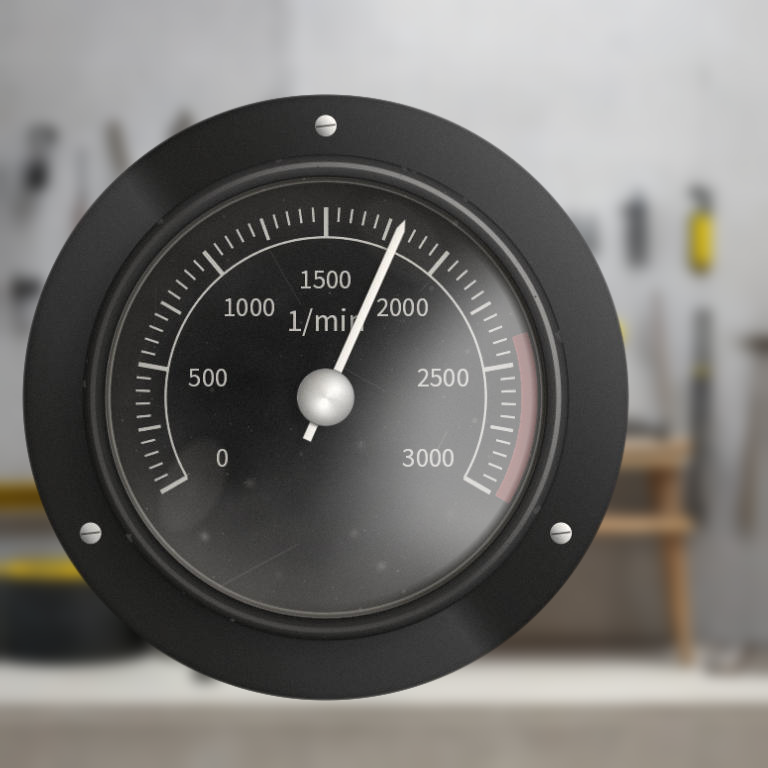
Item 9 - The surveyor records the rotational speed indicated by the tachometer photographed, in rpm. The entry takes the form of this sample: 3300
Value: 1800
